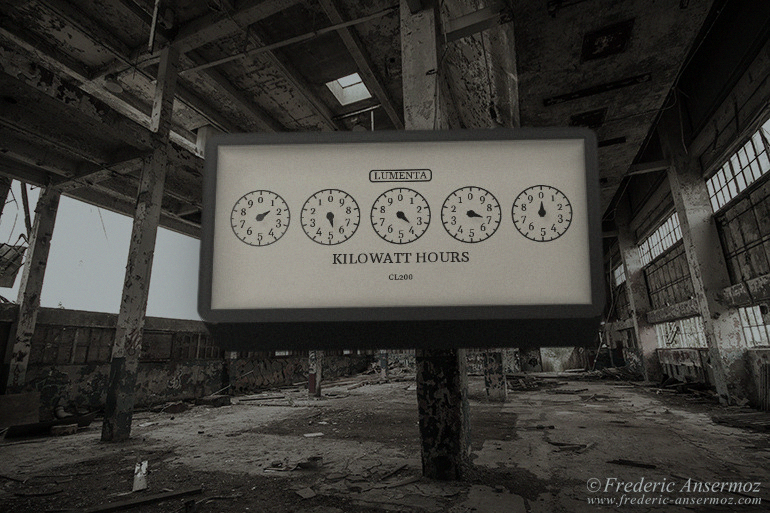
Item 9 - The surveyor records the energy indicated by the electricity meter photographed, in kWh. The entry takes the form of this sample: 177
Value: 15370
